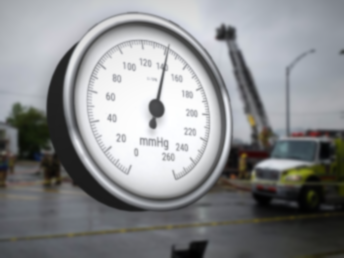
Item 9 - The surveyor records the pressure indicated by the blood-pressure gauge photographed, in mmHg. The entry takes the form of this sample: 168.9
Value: 140
